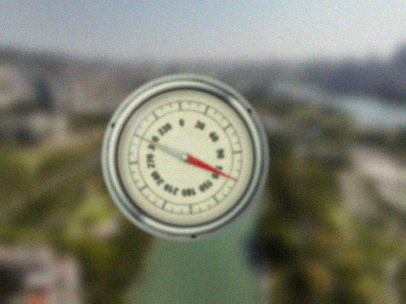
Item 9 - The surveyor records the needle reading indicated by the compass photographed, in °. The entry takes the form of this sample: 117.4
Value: 120
